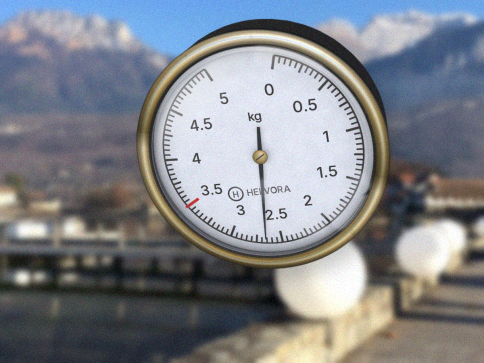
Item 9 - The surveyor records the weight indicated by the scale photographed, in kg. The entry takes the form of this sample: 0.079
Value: 2.65
